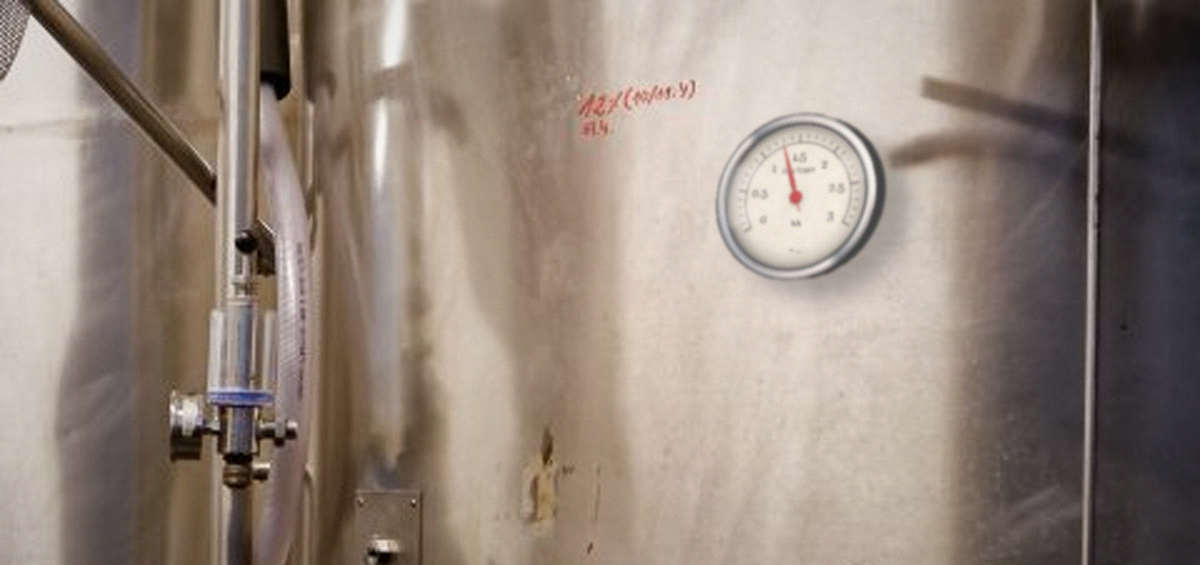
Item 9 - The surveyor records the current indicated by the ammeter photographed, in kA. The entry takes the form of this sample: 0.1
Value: 1.3
